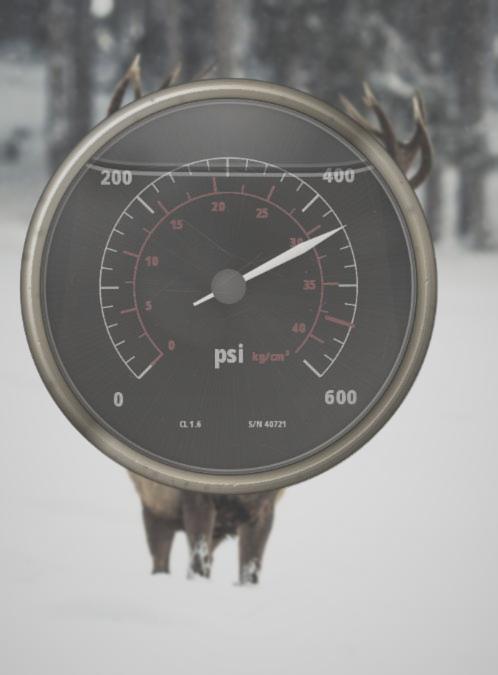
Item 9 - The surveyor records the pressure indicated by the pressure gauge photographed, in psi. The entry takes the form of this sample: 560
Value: 440
